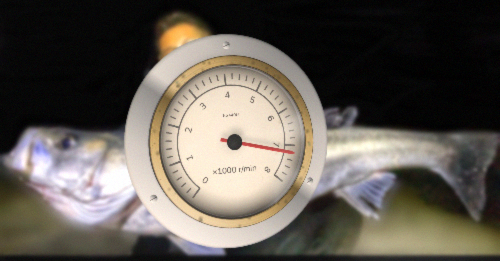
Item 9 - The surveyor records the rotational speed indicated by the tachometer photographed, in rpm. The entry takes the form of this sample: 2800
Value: 7200
